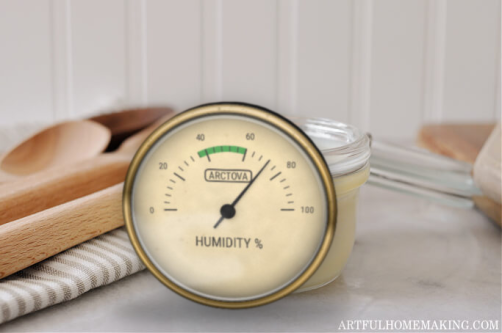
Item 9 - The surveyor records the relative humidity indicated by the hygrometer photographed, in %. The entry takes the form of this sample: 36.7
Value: 72
